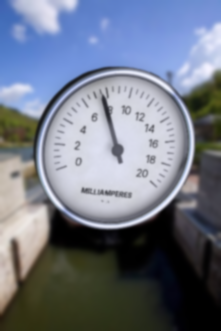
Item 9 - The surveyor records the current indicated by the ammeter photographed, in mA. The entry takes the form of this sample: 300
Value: 7.5
